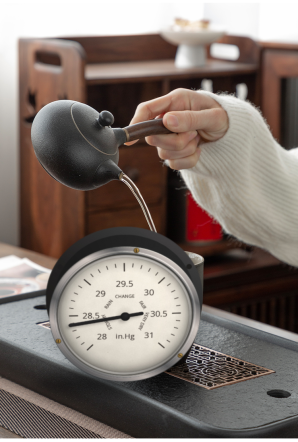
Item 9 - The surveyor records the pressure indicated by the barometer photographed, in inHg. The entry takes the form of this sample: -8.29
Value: 28.4
